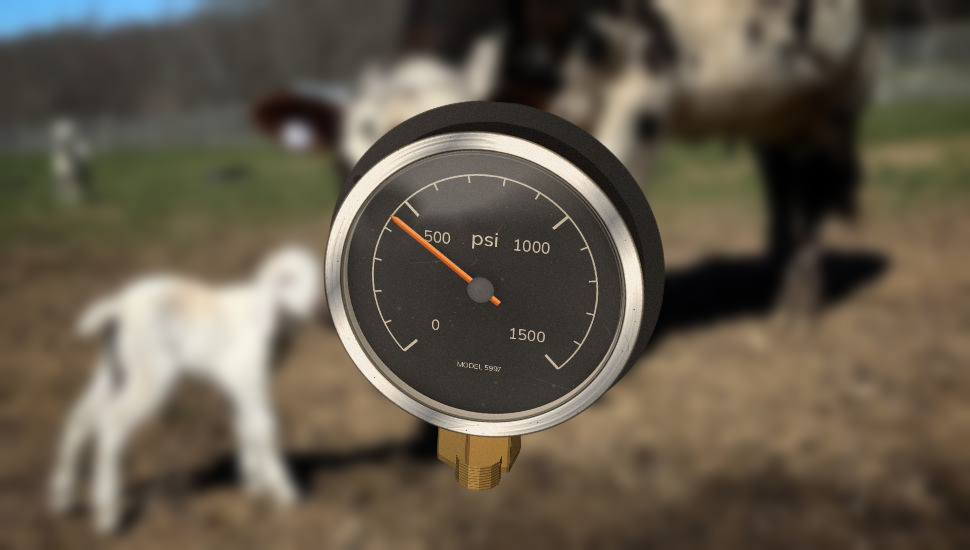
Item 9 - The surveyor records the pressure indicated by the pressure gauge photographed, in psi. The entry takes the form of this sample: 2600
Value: 450
